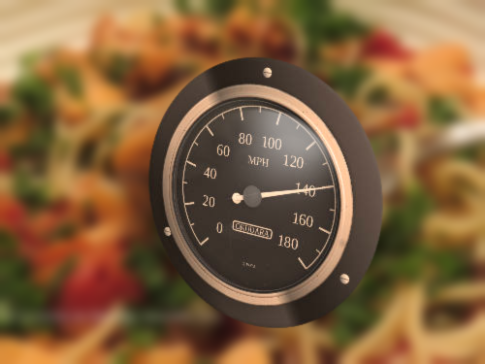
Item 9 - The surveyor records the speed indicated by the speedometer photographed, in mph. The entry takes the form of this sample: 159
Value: 140
